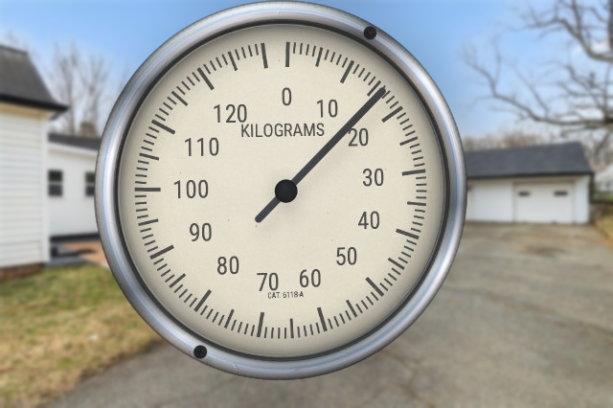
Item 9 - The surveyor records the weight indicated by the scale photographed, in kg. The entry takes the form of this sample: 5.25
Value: 16
